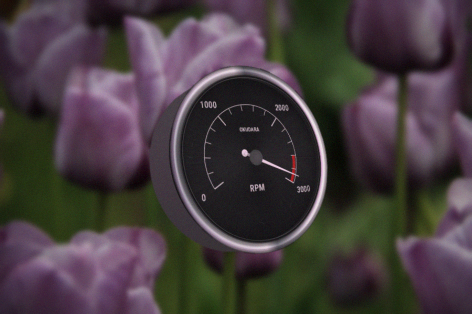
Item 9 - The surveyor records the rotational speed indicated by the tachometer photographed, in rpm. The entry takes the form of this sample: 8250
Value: 2900
